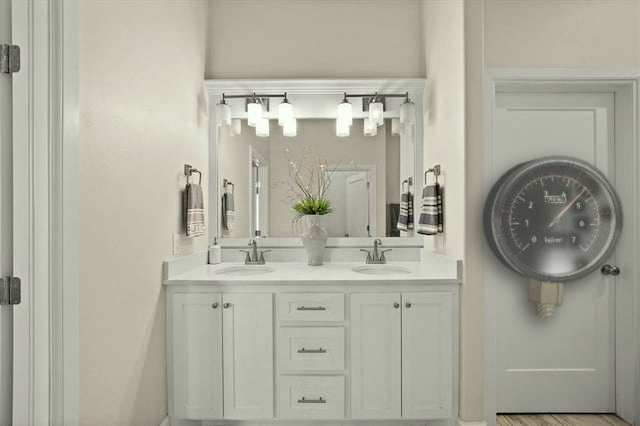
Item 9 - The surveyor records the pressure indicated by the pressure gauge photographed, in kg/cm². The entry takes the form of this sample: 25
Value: 4.6
